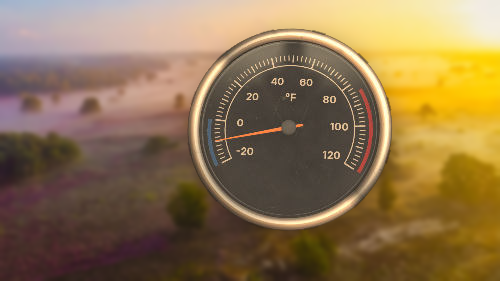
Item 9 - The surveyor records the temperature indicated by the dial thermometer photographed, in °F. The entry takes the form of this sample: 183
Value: -10
